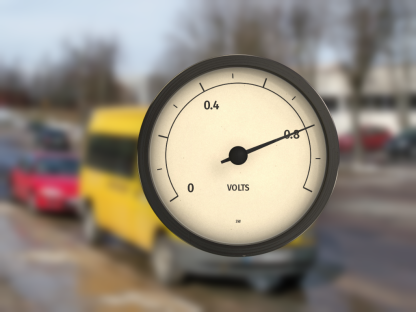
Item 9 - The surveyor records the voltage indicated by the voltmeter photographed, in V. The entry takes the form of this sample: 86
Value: 0.8
